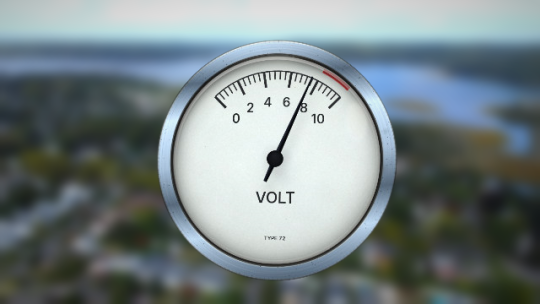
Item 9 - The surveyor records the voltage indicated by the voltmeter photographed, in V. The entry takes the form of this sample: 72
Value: 7.6
